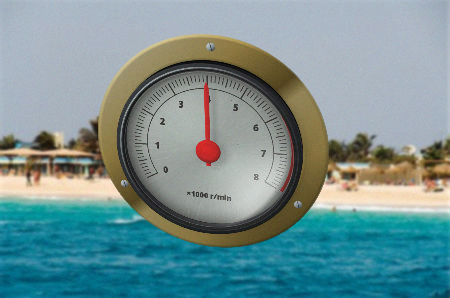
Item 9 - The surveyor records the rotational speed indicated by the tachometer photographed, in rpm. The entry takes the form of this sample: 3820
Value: 4000
